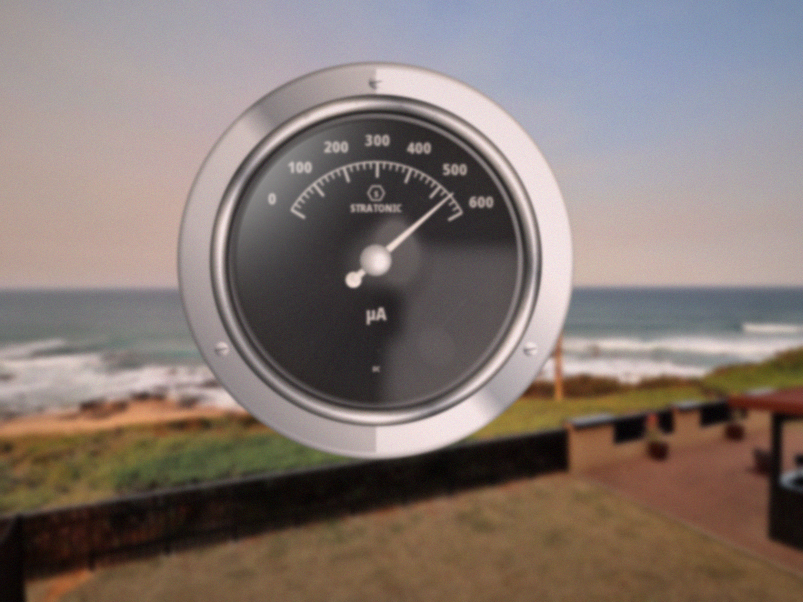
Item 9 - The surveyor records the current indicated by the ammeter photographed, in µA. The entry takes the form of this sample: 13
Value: 540
